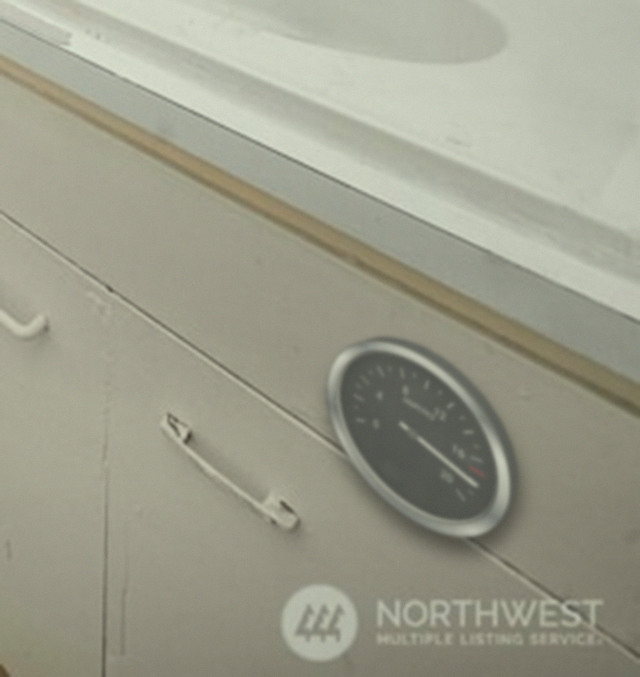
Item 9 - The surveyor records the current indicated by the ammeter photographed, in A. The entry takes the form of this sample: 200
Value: 18
